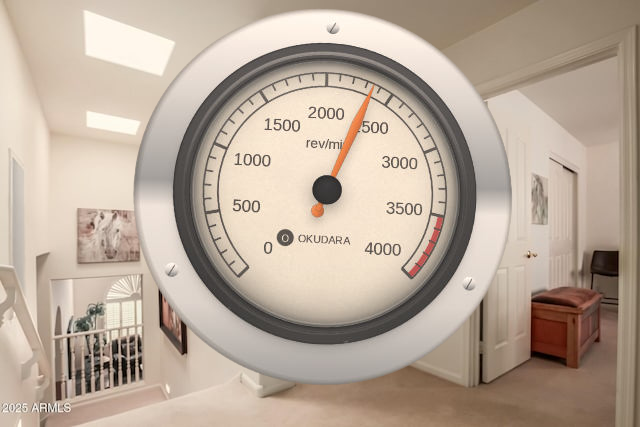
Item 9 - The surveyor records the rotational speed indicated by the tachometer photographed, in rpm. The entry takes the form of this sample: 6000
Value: 2350
